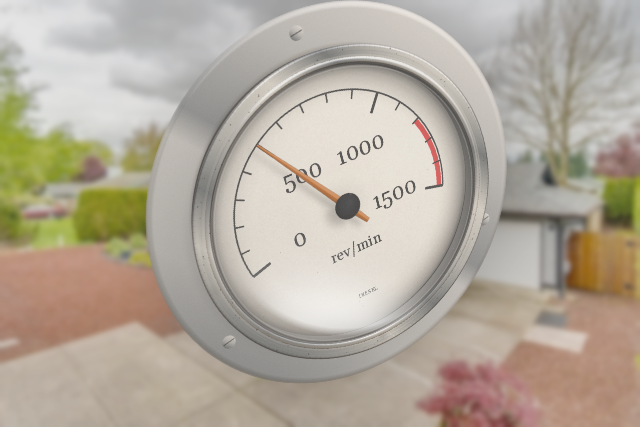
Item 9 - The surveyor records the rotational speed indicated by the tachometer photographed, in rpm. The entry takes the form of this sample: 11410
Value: 500
